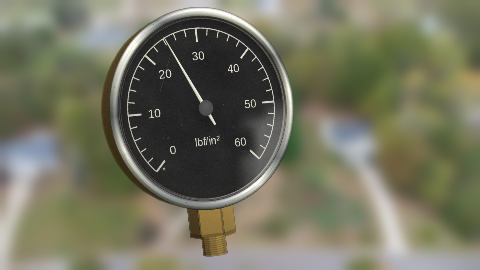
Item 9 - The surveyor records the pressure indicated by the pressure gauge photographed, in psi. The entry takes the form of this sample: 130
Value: 24
